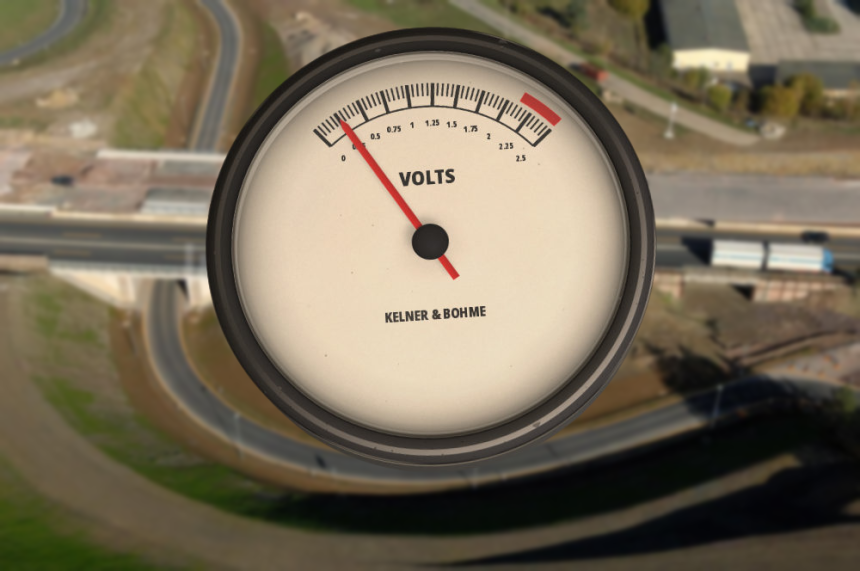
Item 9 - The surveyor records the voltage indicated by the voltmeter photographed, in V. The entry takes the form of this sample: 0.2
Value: 0.25
